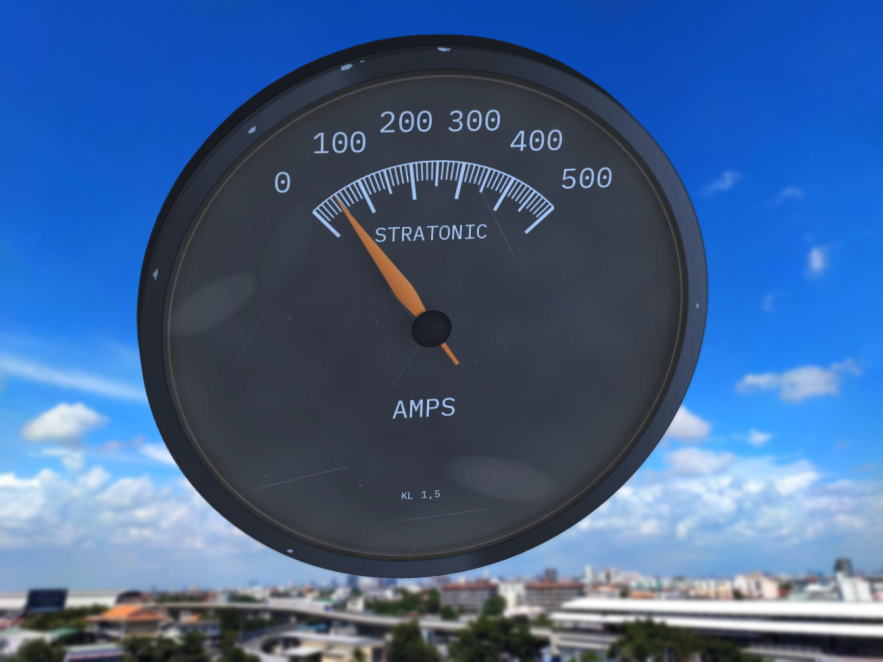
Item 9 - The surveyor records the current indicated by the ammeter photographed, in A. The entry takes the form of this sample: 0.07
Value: 50
